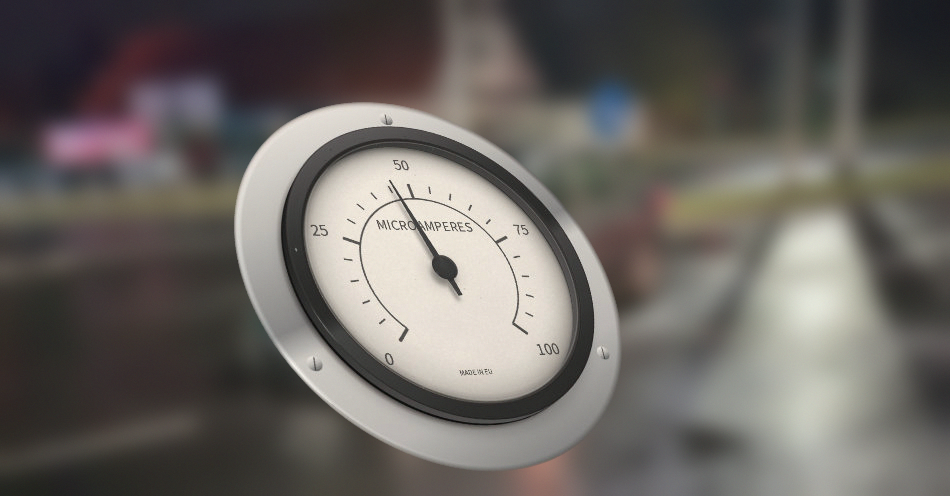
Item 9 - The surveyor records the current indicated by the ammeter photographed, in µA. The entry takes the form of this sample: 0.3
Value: 45
